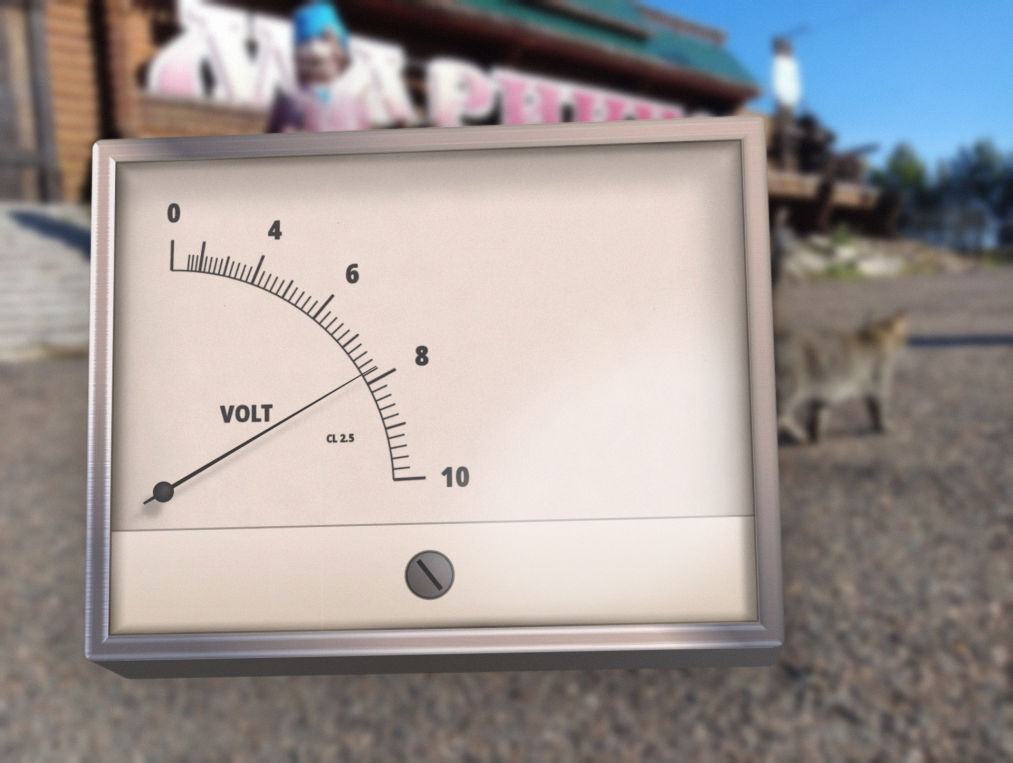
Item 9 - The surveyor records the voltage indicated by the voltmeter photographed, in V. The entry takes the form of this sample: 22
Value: 7.8
